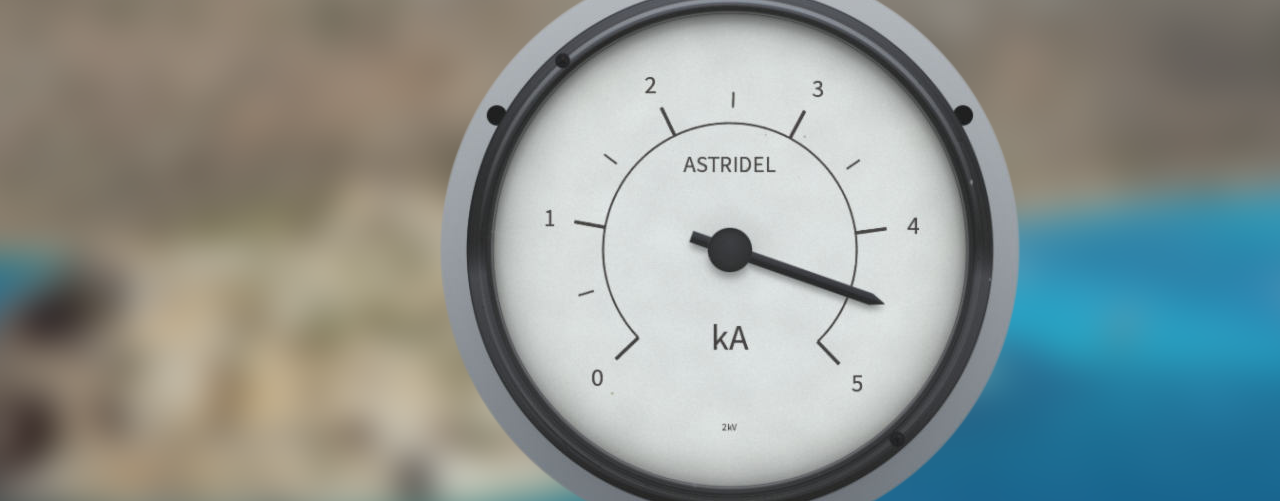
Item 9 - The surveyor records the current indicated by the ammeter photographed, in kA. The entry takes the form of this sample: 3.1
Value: 4.5
